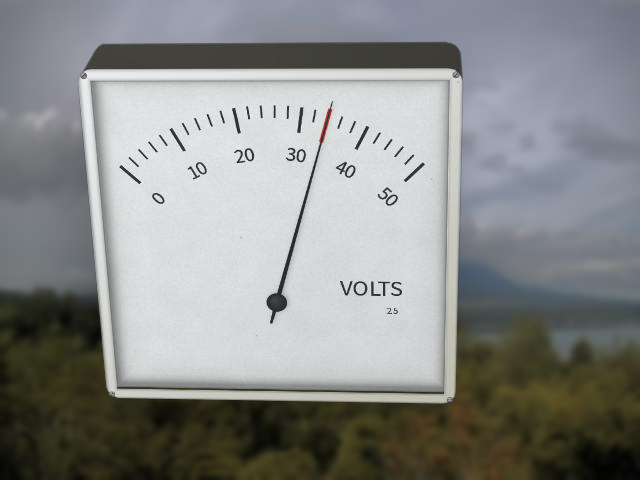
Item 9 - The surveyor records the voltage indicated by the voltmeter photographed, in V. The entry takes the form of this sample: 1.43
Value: 34
